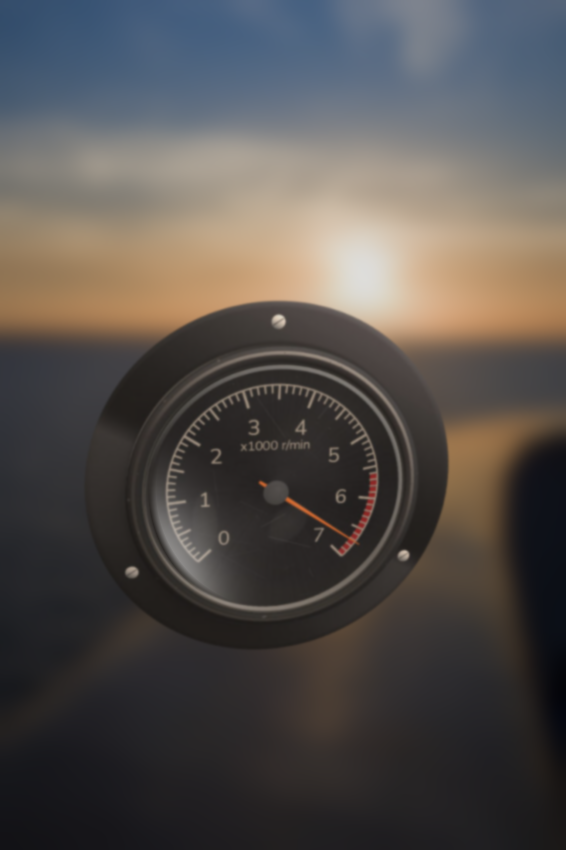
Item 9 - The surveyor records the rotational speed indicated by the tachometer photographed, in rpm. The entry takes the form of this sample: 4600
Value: 6700
